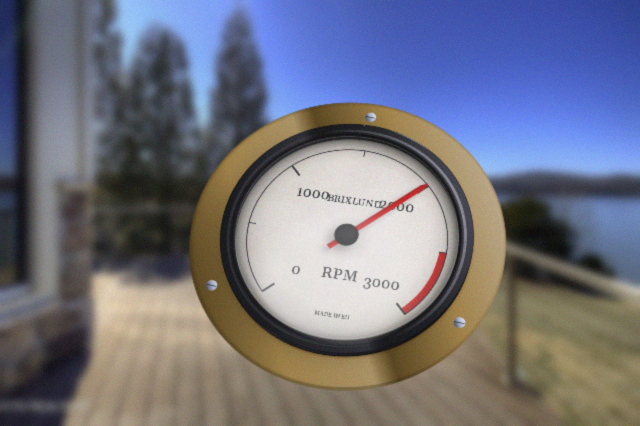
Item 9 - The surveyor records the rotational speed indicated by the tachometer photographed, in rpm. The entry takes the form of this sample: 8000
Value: 2000
